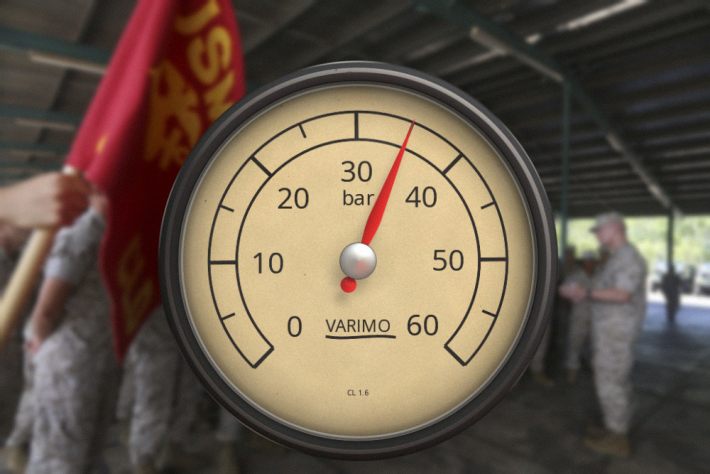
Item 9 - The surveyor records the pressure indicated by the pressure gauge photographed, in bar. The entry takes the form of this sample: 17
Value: 35
